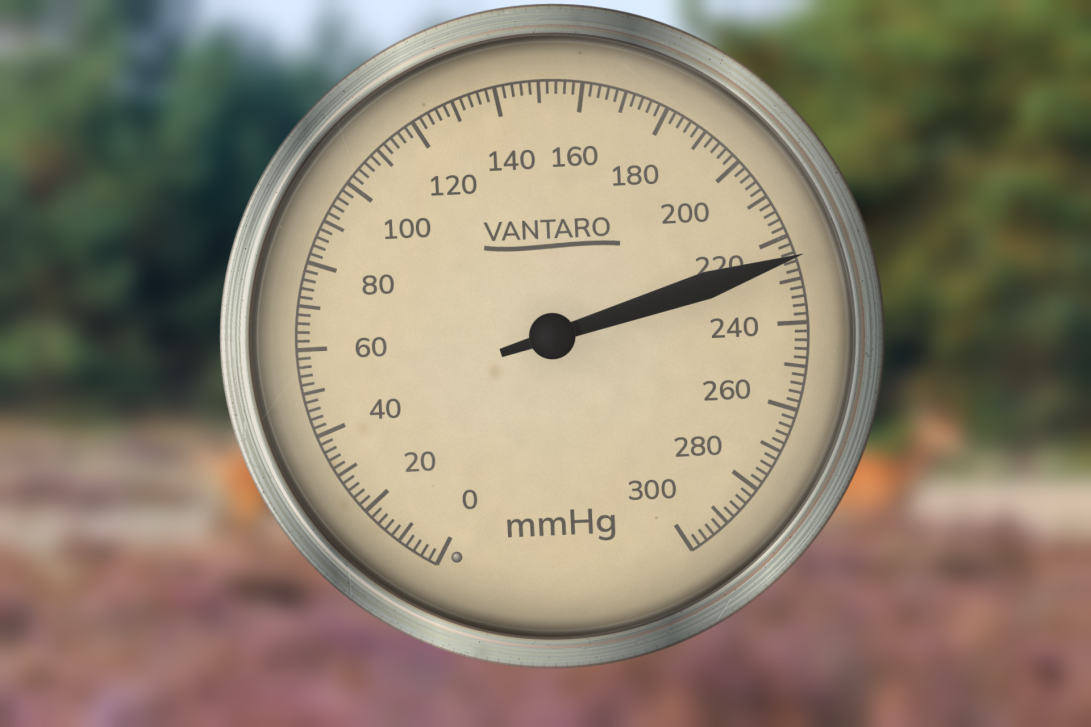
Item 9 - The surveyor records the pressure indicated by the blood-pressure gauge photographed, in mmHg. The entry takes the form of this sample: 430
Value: 225
